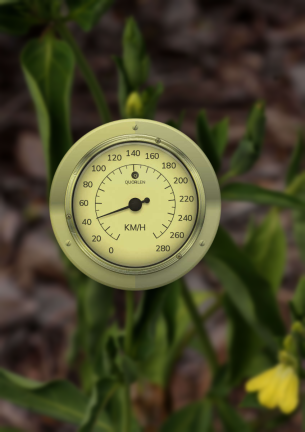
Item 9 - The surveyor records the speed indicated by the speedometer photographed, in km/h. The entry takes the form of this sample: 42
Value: 40
